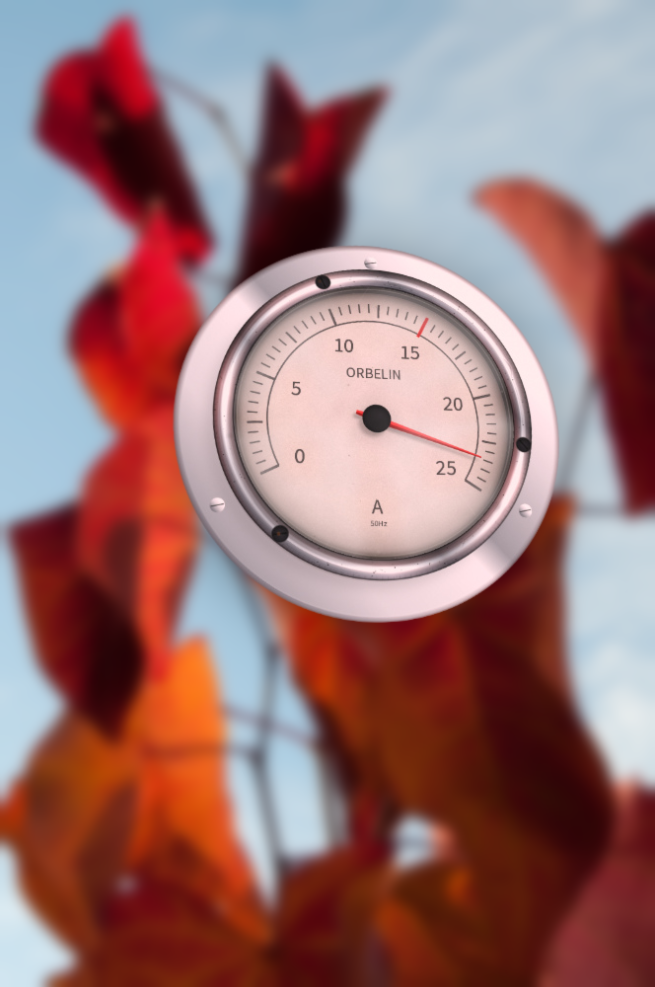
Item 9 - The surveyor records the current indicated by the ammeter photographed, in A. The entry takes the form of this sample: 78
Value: 23.5
